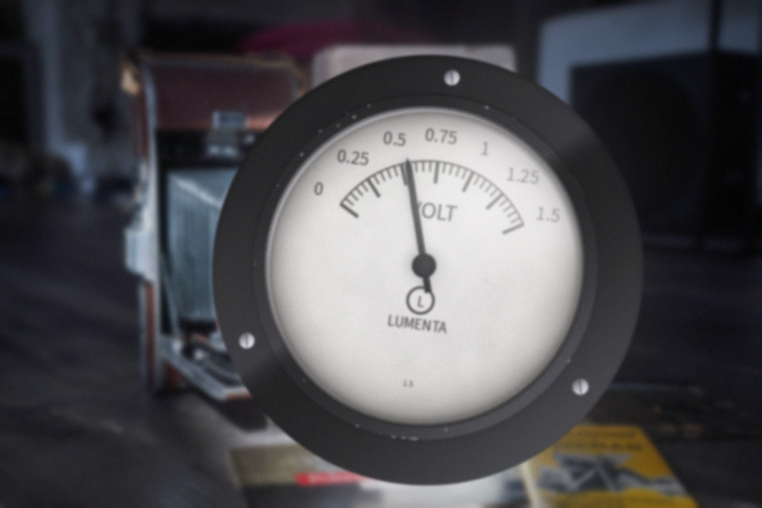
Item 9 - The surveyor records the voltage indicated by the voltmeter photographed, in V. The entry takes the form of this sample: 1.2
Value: 0.55
